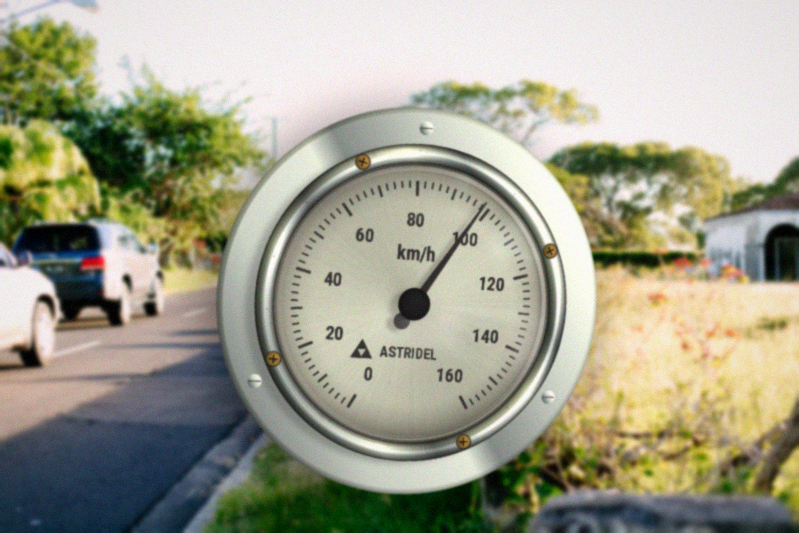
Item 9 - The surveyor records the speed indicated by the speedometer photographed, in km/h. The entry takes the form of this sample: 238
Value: 98
